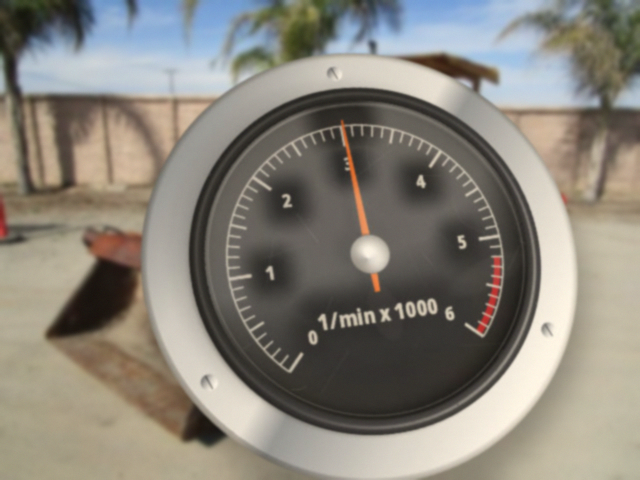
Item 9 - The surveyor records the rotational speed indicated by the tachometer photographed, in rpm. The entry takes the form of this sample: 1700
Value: 3000
